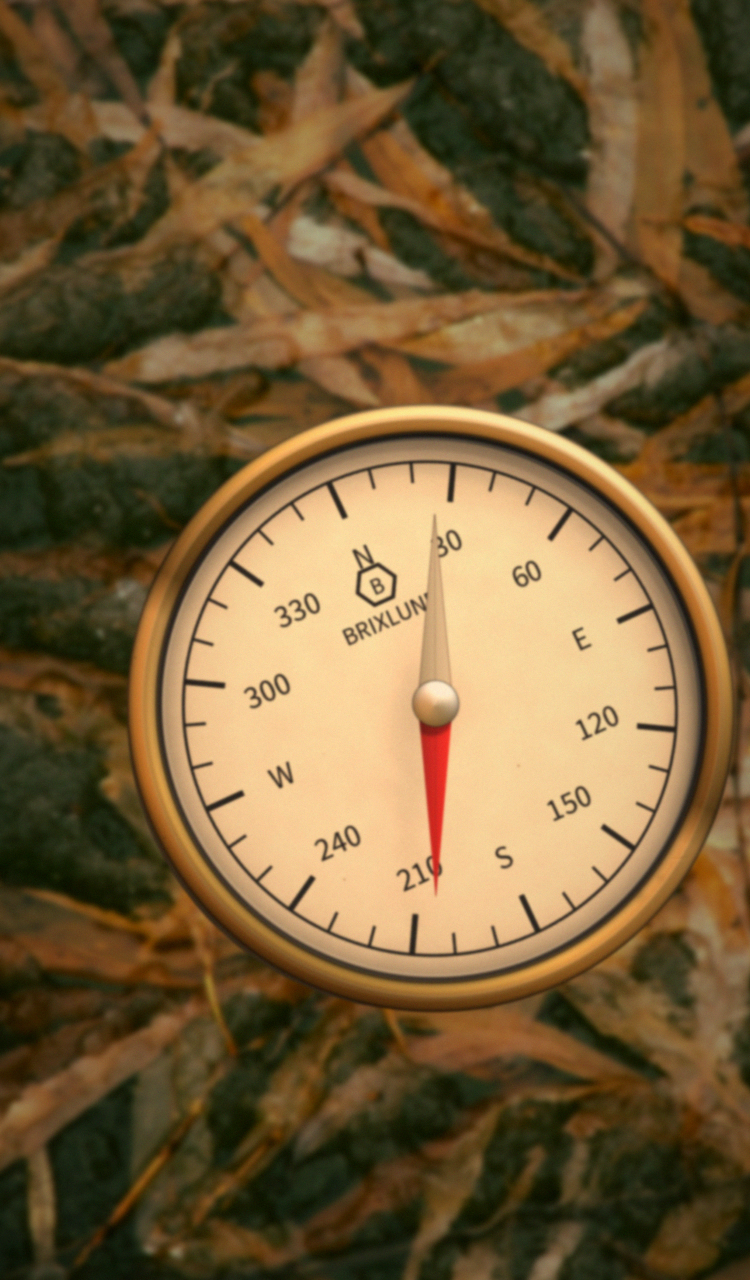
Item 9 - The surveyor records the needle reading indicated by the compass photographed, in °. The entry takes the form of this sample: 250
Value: 205
